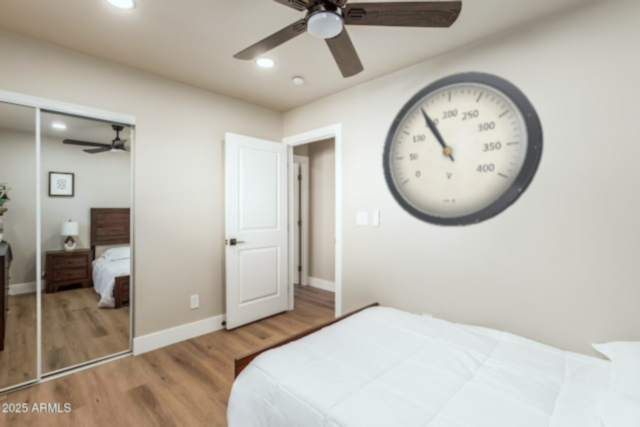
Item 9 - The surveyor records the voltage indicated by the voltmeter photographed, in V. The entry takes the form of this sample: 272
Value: 150
